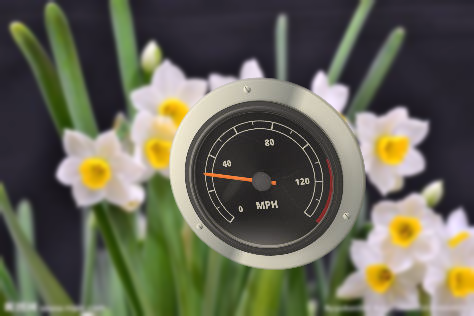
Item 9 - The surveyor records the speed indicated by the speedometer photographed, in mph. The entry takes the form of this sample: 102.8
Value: 30
